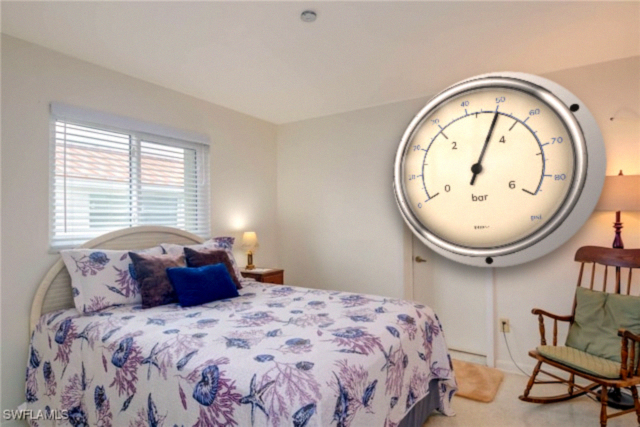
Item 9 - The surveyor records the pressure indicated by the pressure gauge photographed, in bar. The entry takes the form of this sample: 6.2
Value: 3.5
